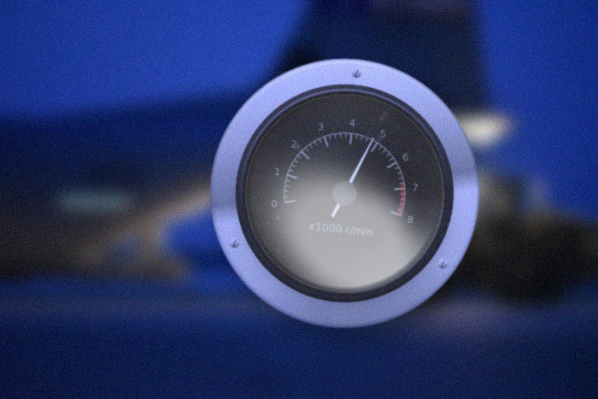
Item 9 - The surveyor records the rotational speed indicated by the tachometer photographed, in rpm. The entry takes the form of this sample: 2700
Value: 4800
